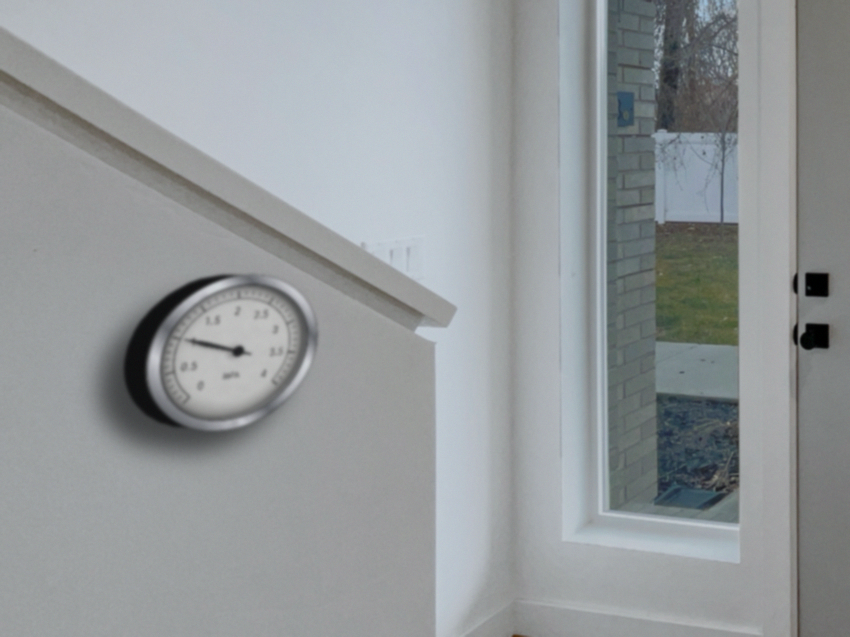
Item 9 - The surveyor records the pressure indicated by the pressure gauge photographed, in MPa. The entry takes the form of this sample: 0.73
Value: 1
